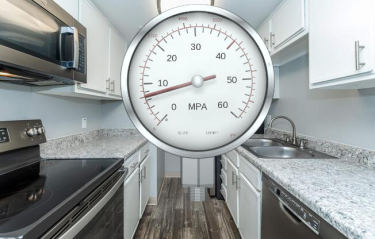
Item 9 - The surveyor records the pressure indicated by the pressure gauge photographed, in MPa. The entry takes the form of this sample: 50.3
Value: 7
